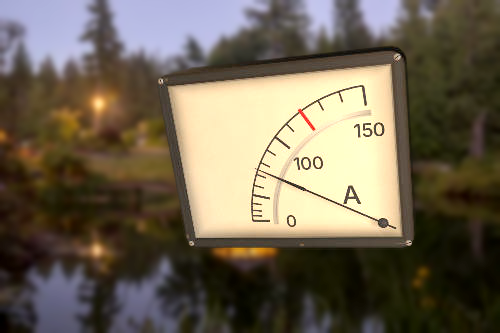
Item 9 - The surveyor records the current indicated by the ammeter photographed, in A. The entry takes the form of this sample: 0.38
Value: 75
